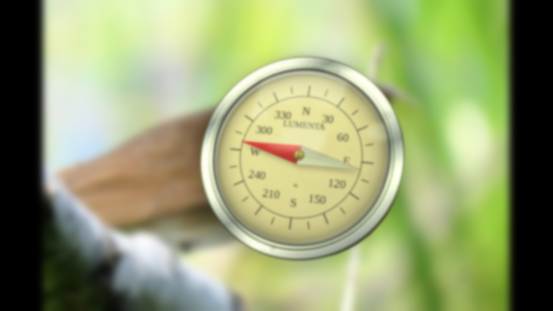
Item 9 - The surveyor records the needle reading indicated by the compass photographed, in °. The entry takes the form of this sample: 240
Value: 277.5
